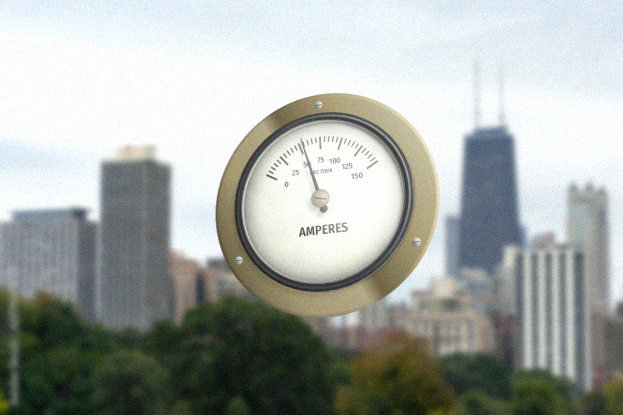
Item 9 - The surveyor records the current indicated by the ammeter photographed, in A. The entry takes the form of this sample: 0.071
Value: 55
